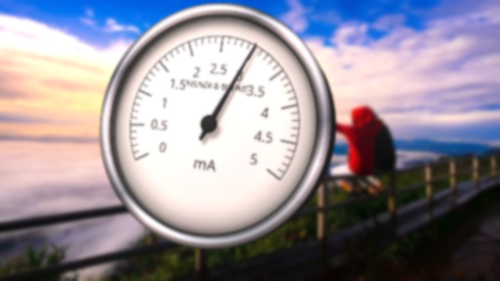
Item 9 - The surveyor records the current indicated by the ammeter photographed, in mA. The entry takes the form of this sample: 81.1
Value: 3
